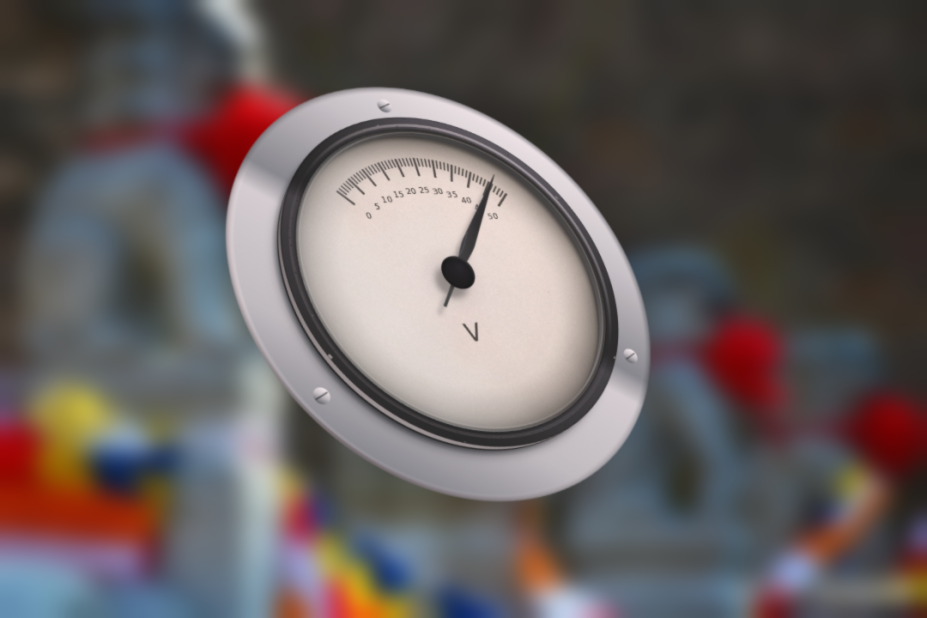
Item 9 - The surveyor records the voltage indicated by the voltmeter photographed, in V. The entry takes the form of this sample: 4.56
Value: 45
